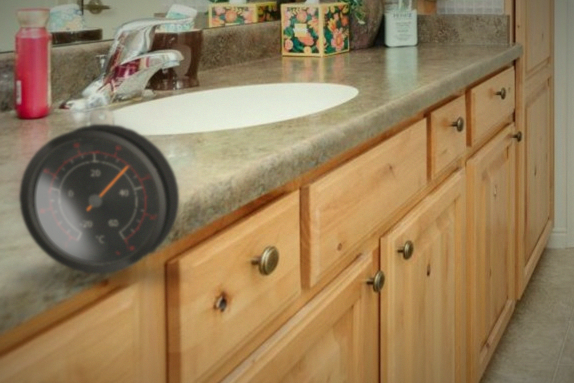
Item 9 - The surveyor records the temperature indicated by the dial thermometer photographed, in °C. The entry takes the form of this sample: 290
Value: 32
